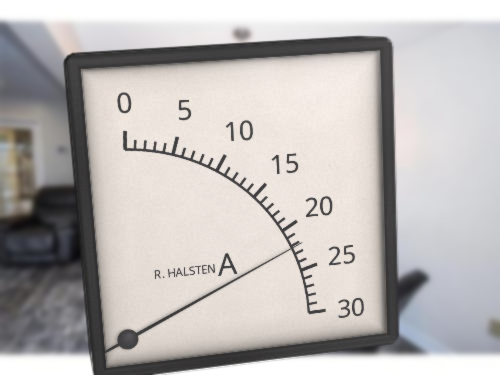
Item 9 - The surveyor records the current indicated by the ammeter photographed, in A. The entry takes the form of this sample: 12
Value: 22
